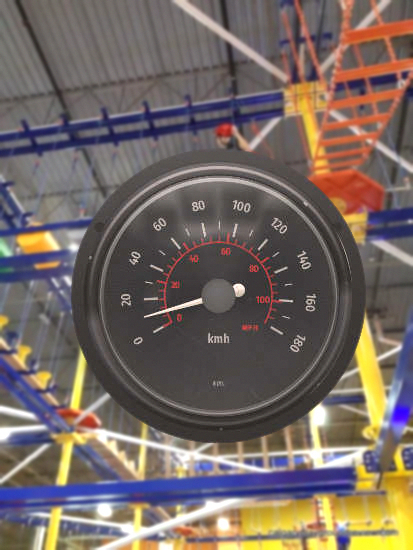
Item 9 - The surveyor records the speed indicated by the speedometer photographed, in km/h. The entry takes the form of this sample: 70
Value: 10
